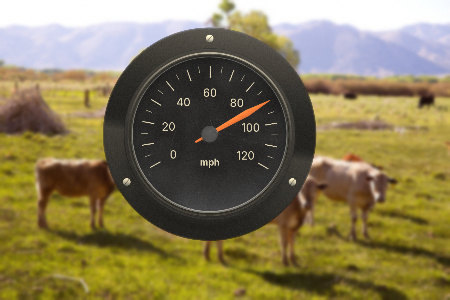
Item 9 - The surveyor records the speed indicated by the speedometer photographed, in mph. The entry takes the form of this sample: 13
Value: 90
